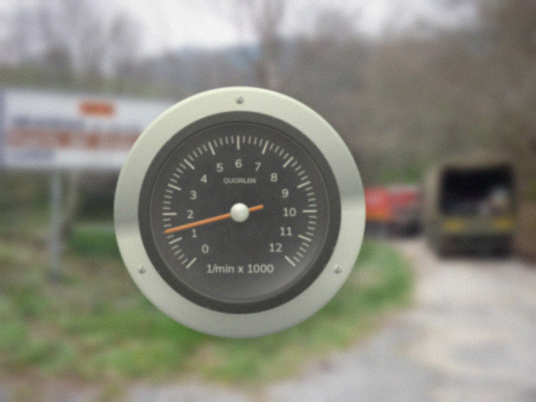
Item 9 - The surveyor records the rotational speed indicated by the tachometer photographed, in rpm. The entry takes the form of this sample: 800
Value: 1400
